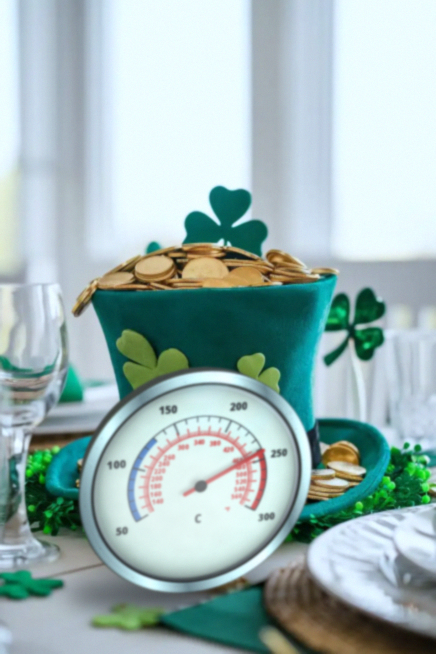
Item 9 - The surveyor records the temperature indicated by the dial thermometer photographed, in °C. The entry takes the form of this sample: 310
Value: 240
